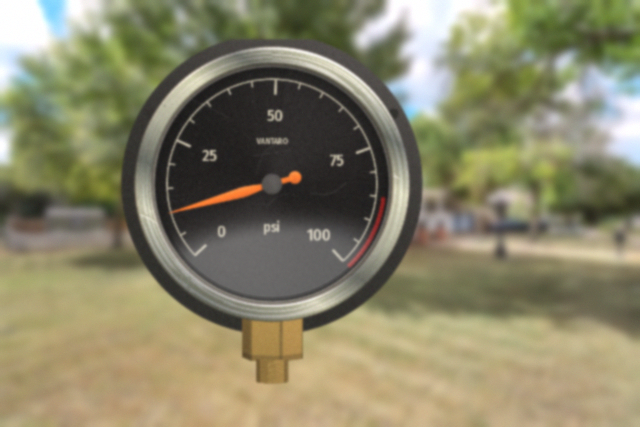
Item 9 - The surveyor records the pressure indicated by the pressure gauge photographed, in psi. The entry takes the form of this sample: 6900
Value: 10
